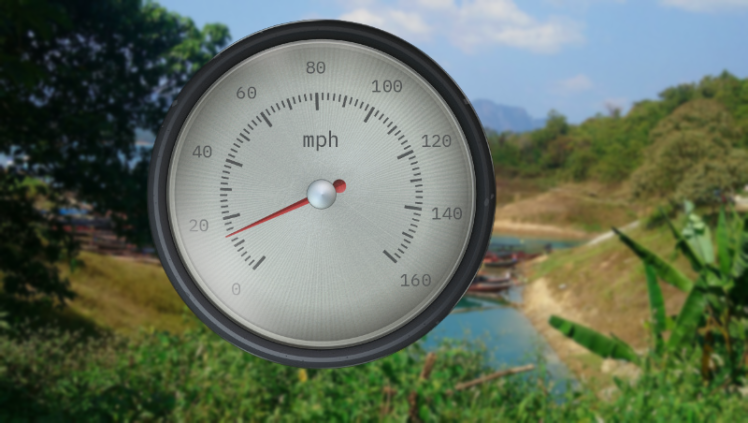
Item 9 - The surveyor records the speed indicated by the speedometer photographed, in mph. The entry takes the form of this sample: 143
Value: 14
